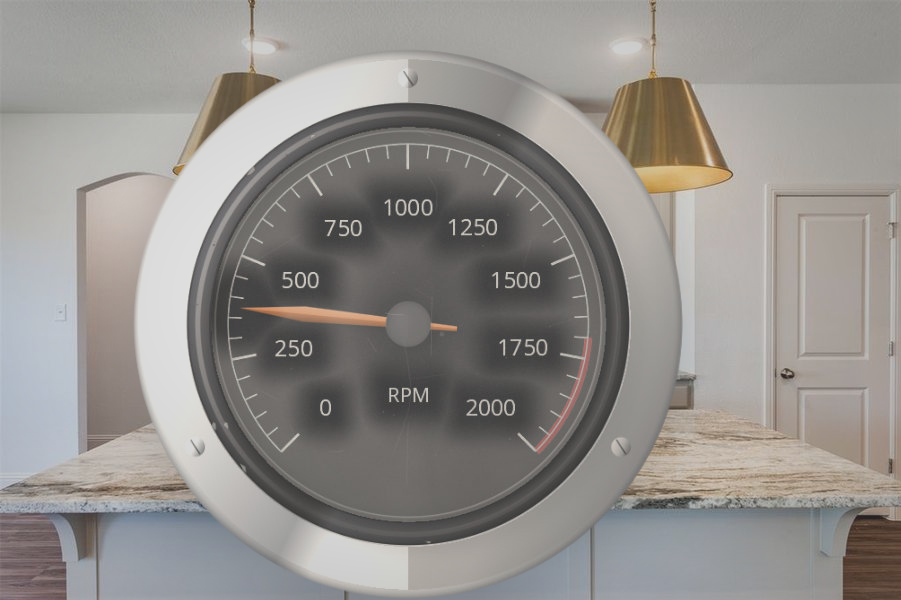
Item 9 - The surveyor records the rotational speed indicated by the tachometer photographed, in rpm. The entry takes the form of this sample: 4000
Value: 375
